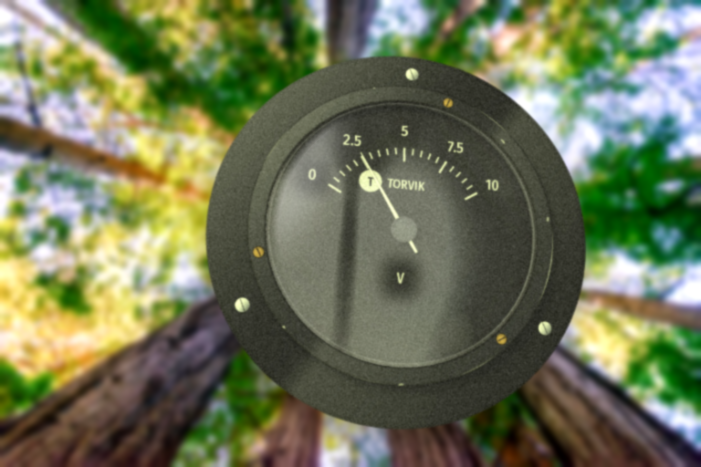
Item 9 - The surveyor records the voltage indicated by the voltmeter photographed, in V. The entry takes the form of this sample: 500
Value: 2.5
